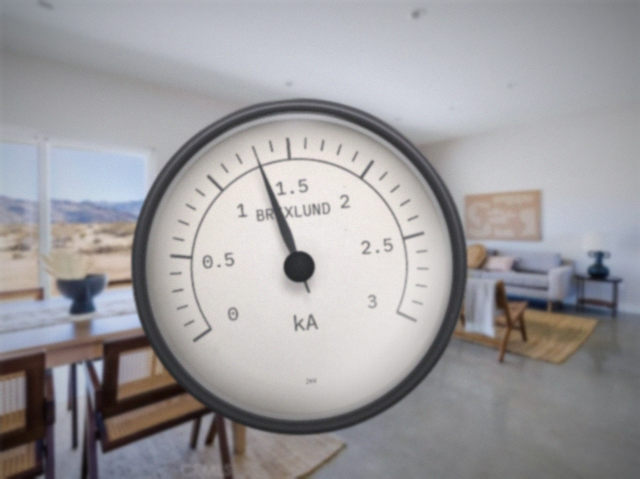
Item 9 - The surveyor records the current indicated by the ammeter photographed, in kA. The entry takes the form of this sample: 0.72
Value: 1.3
